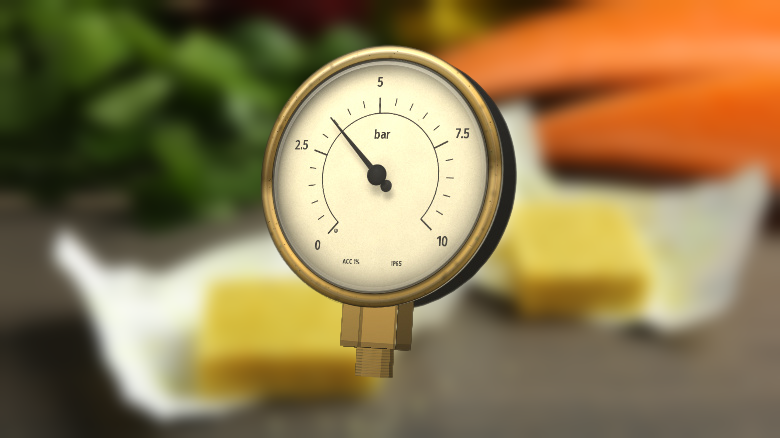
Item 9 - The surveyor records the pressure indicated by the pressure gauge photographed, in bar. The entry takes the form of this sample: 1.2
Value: 3.5
